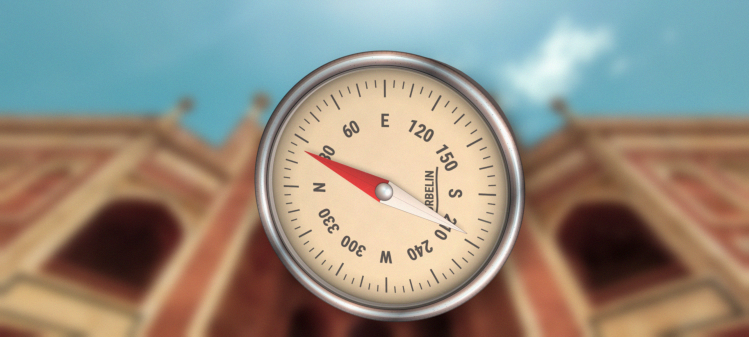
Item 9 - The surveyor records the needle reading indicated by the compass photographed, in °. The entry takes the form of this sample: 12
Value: 25
